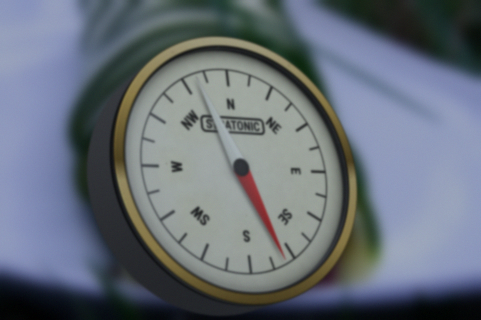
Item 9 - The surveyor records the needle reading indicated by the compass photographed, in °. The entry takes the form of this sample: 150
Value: 157.5
